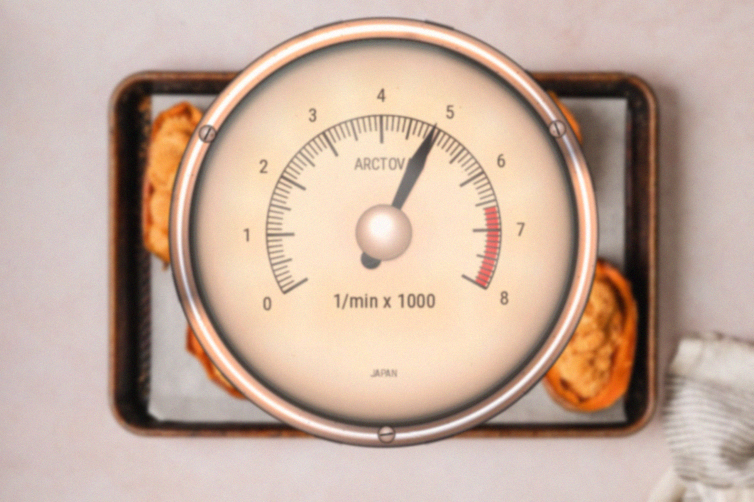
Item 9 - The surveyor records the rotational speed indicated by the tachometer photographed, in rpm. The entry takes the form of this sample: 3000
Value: 4900
